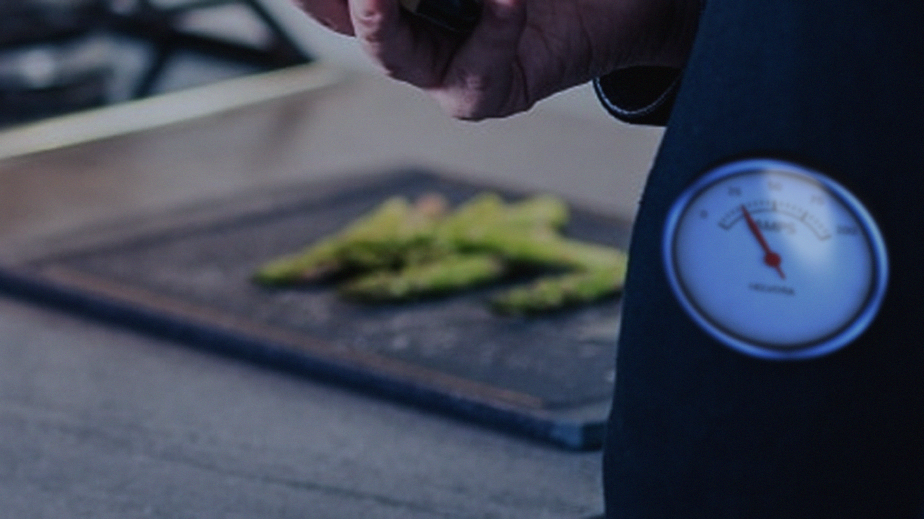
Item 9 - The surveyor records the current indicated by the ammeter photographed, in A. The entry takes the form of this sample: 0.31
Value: 25
